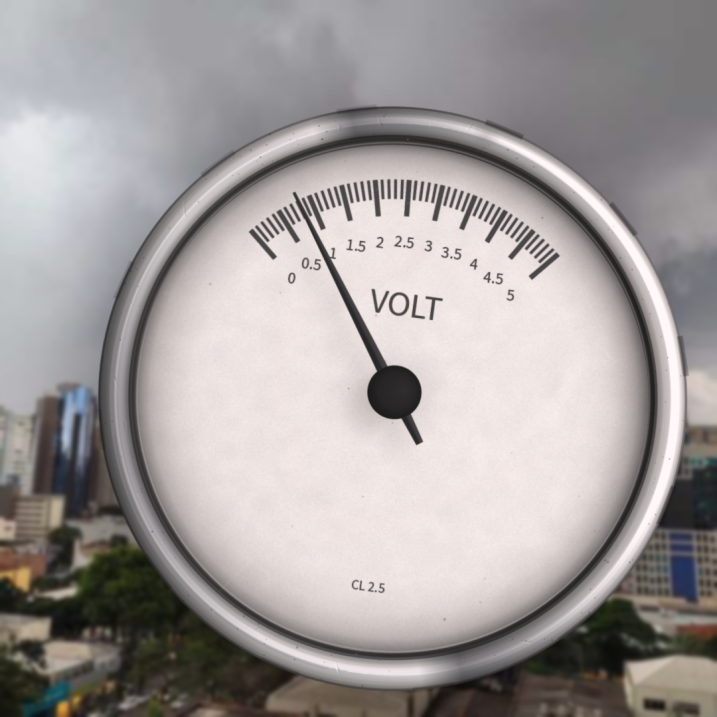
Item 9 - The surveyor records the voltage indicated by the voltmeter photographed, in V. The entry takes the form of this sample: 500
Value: 0.8
